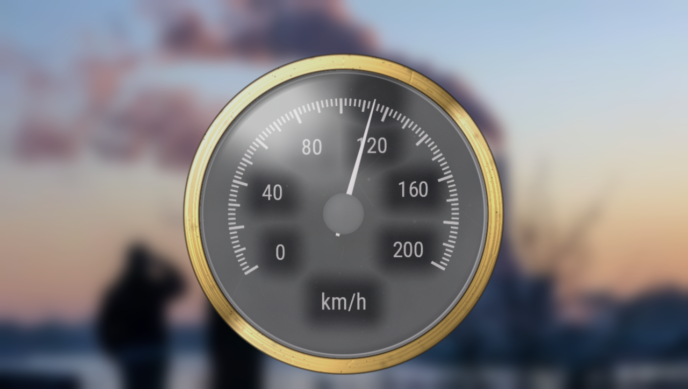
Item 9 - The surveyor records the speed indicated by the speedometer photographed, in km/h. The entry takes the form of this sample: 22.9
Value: 114
